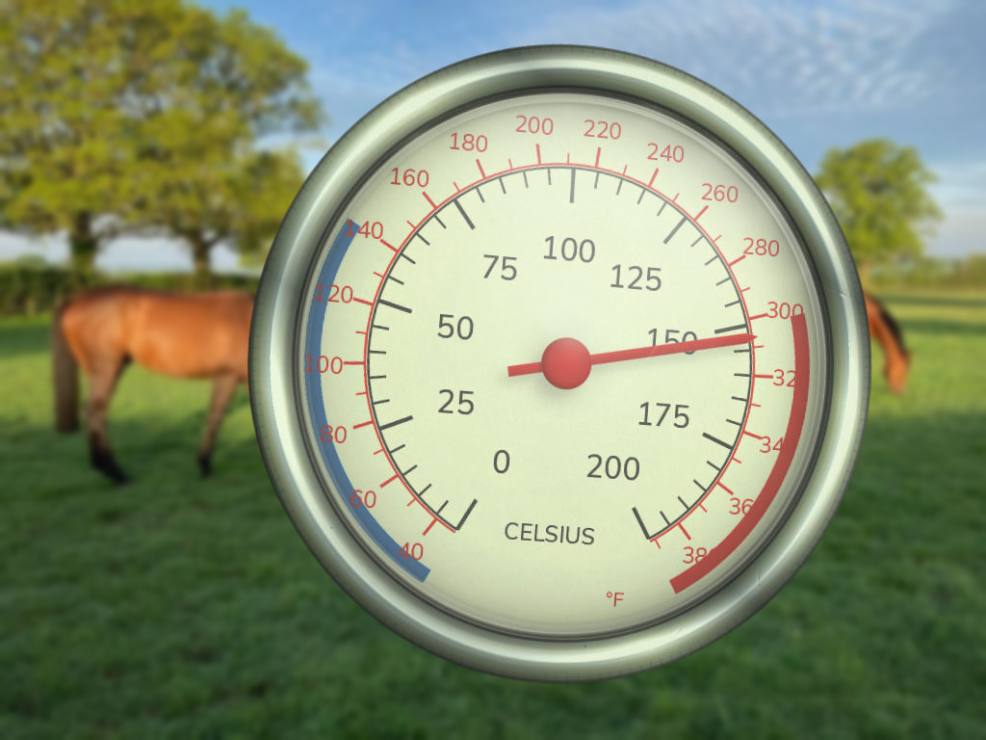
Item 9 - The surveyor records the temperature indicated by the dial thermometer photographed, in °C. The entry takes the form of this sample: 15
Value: 152.5
